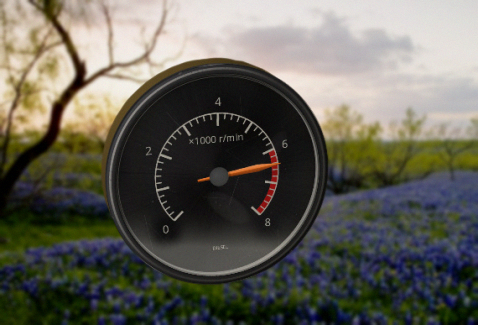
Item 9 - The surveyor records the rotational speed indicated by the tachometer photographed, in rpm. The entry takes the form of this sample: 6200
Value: 6400
